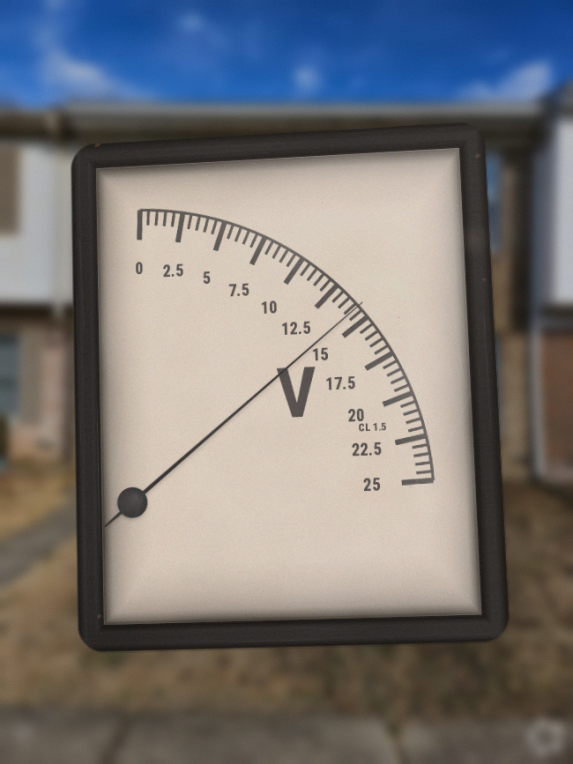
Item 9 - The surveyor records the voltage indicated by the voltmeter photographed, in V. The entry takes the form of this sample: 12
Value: 14.25
